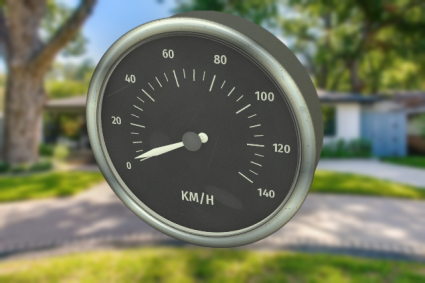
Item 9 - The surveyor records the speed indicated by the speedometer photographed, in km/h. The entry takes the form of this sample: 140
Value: 2.5
